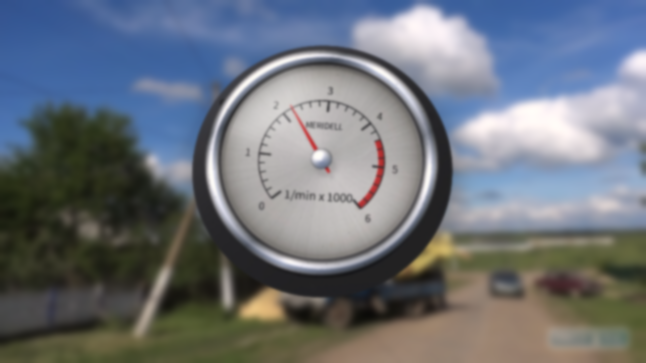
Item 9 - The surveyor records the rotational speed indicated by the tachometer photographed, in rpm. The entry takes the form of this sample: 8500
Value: 2200
